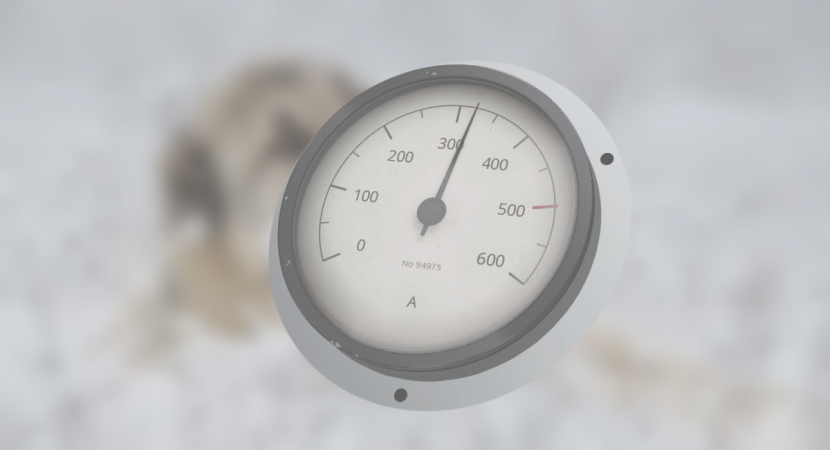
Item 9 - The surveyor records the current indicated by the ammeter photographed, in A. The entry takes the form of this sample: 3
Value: 325
